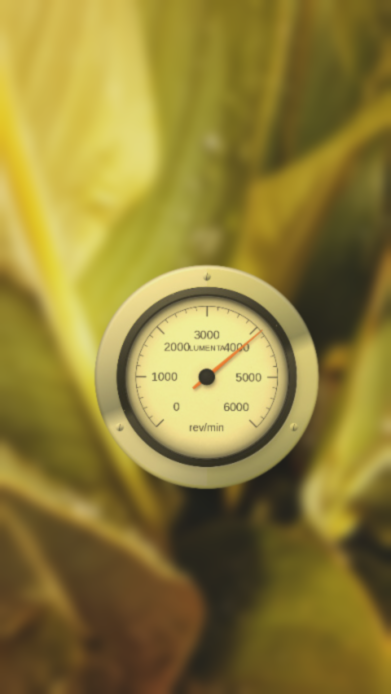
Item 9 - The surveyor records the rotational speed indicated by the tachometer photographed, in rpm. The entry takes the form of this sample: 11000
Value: 4100
